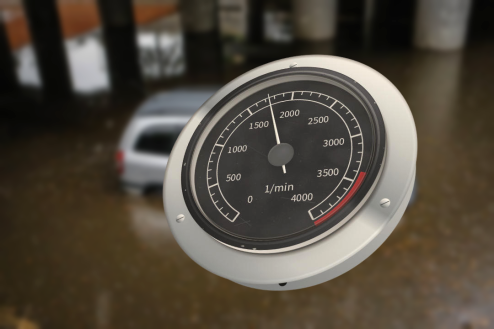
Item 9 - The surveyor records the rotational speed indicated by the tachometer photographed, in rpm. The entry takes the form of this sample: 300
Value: 1750
